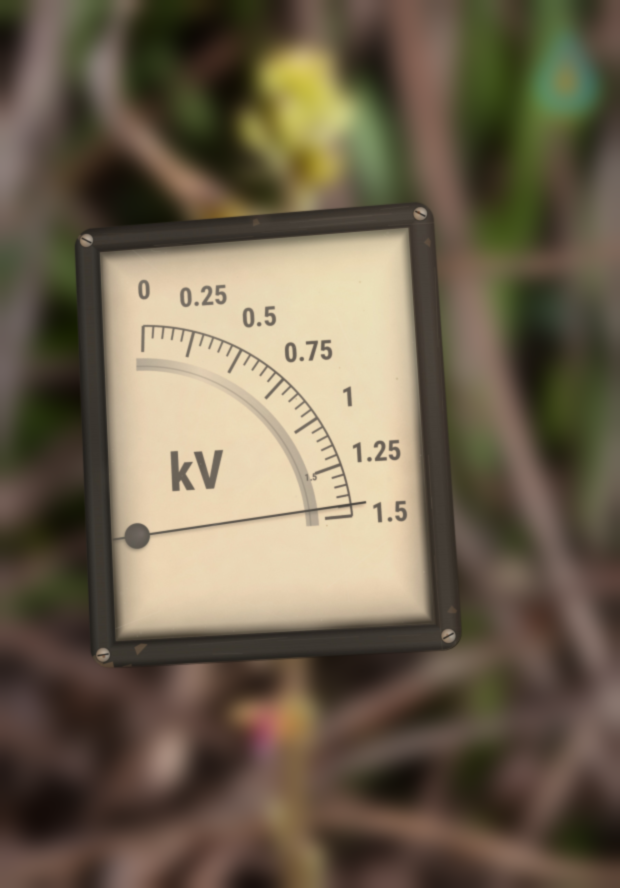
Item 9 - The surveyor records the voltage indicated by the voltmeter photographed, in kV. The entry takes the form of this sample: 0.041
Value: 1.45
